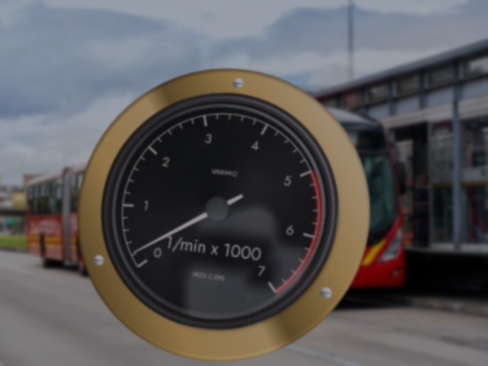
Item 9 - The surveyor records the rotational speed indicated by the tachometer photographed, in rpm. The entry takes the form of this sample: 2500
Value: 200
